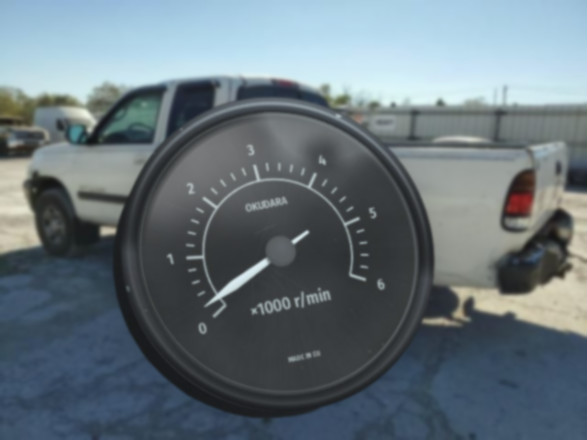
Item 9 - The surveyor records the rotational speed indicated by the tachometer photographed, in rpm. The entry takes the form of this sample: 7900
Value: 200
